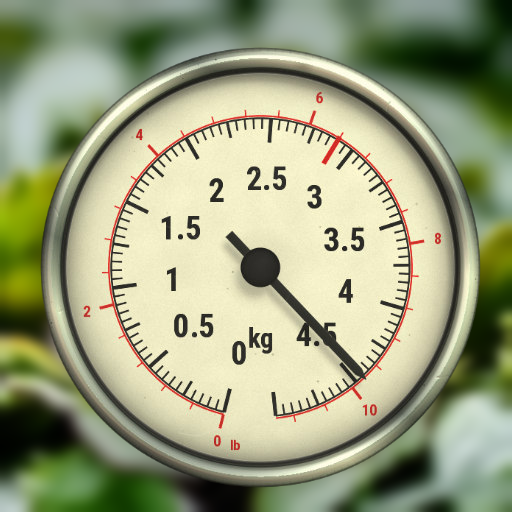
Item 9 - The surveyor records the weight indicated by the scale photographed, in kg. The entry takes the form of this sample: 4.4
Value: 4.45
